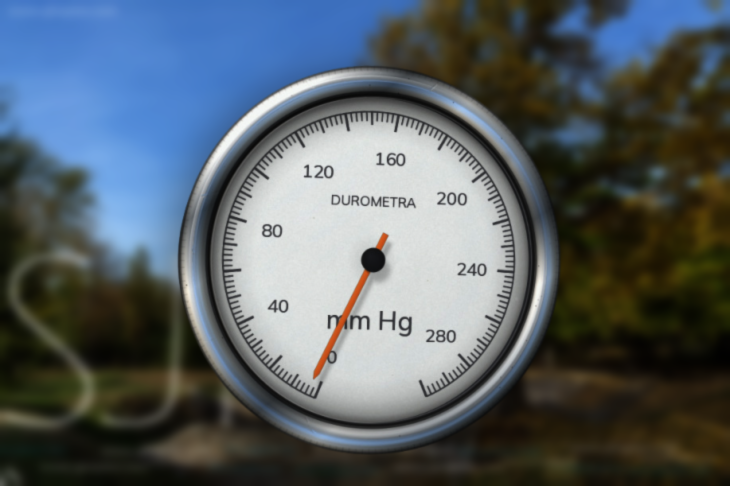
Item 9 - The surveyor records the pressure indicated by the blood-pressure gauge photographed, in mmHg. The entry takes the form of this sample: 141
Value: 4
